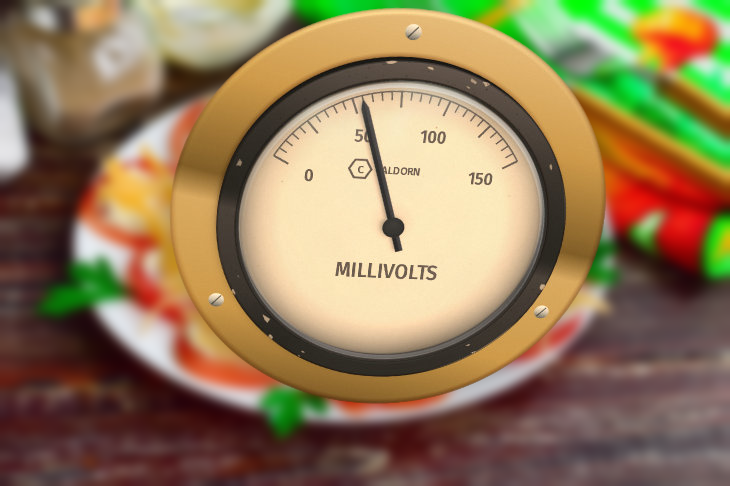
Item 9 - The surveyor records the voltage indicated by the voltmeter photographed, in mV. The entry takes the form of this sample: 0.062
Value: 55
